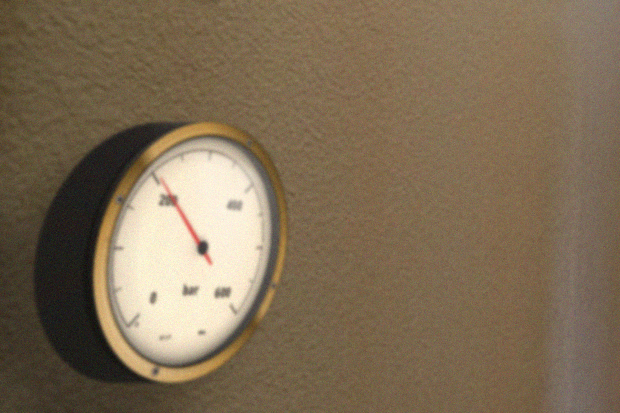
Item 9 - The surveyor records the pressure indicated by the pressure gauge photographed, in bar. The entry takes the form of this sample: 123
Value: 200
